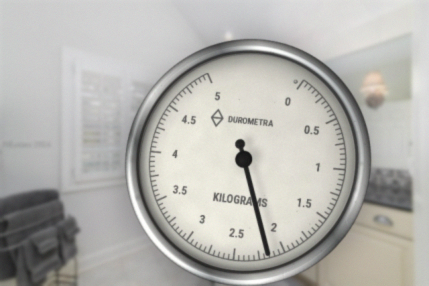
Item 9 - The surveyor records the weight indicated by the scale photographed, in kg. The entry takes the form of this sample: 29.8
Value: 2.15
